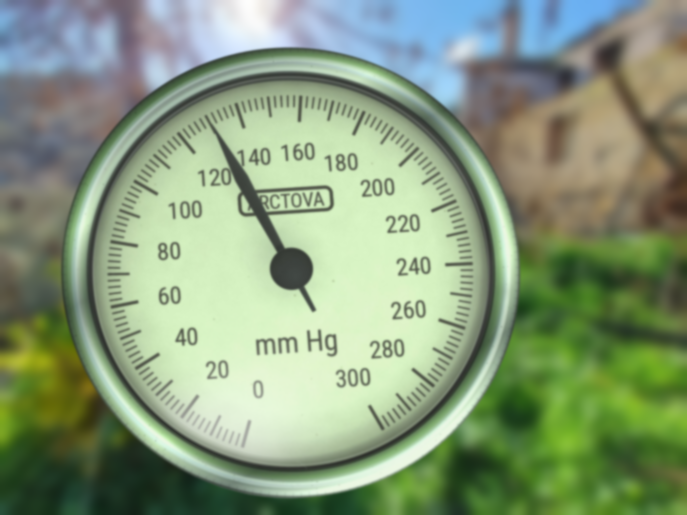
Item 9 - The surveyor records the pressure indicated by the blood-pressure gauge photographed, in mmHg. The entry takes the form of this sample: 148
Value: 130
